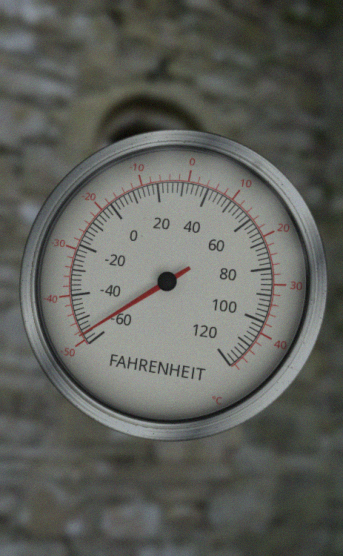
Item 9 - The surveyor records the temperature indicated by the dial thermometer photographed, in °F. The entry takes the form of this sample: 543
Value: -56
